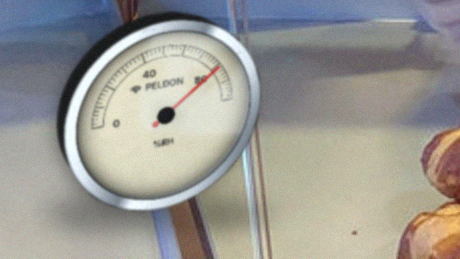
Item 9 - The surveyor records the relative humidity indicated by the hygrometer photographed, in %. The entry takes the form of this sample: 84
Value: 80
